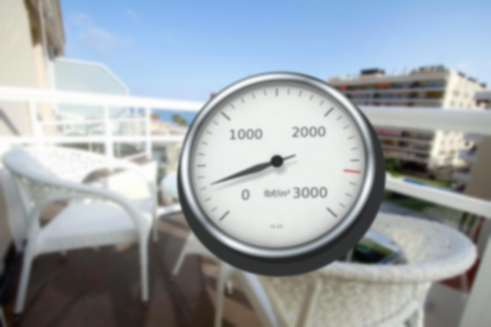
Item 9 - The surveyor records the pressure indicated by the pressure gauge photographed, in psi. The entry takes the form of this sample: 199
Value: 300
